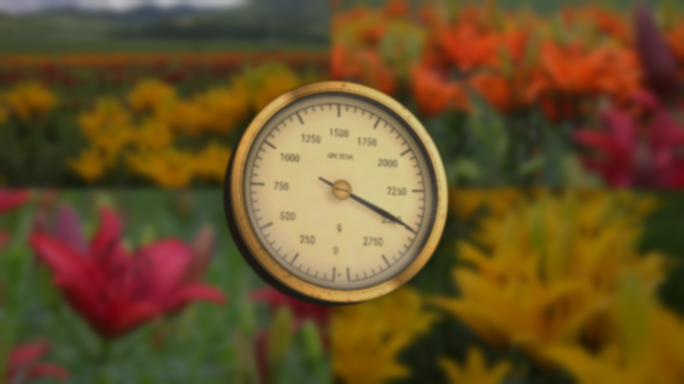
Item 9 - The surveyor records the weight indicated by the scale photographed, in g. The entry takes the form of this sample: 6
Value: 2500
